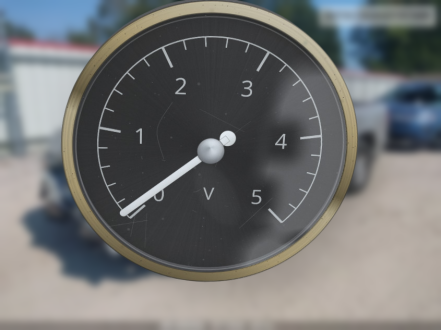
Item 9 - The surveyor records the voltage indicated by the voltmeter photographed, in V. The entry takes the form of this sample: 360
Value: 0.1
